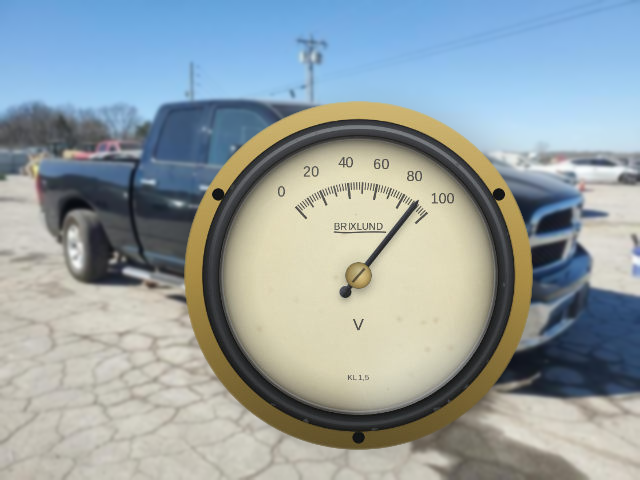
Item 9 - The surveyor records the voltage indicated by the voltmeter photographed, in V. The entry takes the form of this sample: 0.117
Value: 90
